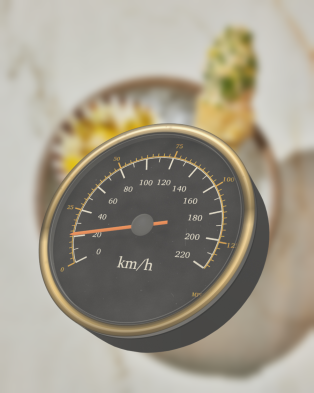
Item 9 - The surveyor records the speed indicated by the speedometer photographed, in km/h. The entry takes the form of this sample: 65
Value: 20
